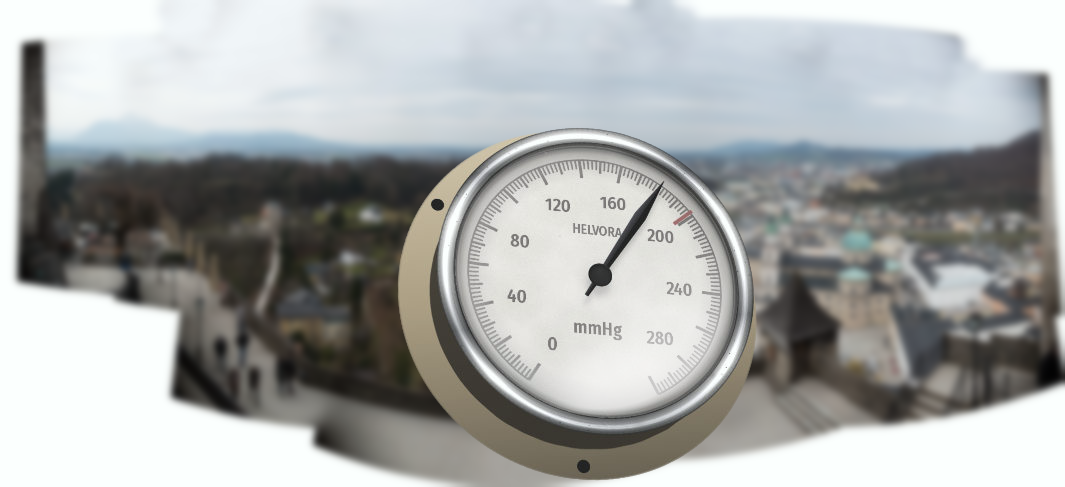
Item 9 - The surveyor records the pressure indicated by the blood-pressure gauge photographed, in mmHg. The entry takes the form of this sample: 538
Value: 180
